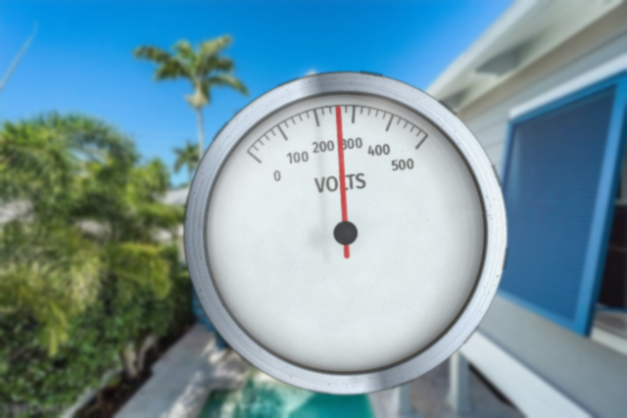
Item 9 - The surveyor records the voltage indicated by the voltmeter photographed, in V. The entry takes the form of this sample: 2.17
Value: 260
